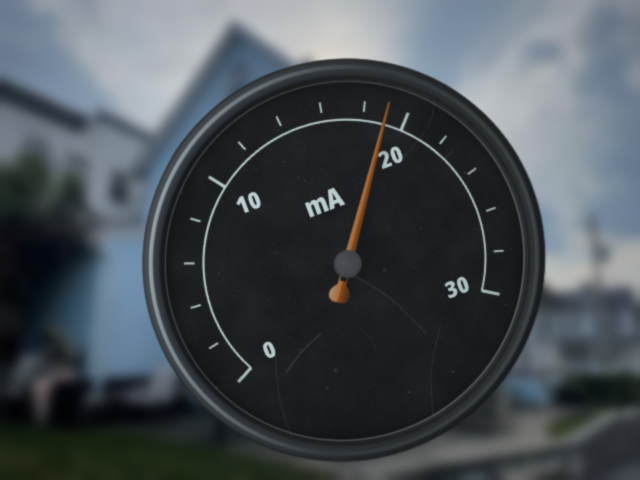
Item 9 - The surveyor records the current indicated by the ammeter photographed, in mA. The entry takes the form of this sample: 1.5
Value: 19
